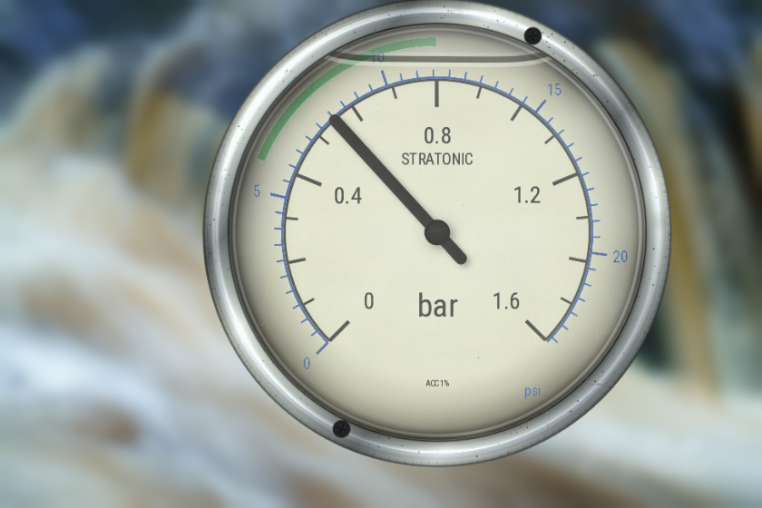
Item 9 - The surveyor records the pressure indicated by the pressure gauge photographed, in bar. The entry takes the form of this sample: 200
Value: 0.55
